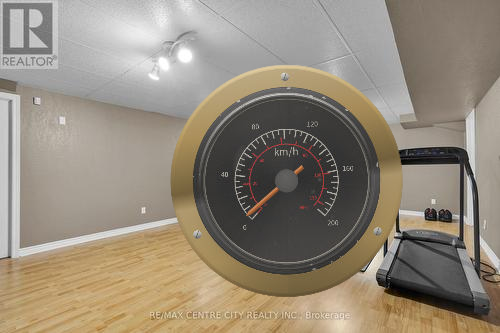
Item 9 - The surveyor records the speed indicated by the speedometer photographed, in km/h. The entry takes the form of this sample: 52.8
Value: 5
